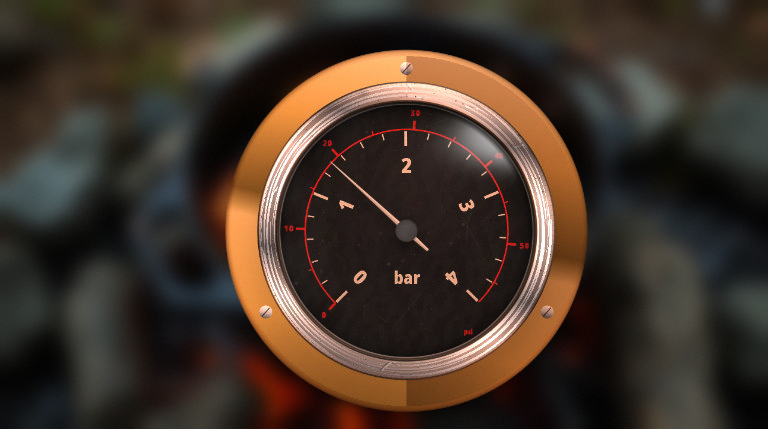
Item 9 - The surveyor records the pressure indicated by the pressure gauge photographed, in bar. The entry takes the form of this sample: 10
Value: 1.3
